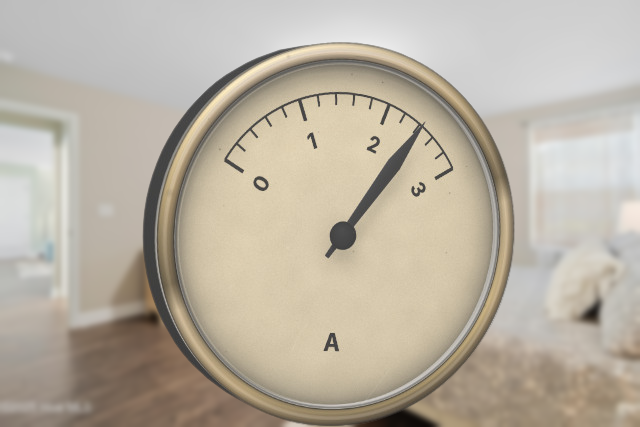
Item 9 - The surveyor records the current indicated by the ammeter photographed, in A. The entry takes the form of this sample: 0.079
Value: 2.4
